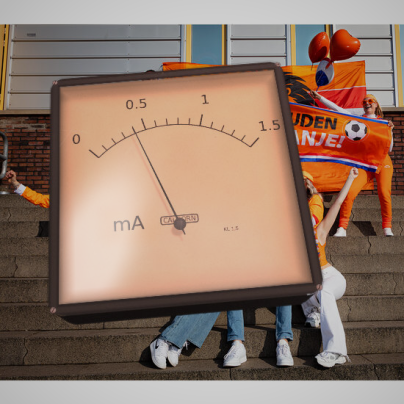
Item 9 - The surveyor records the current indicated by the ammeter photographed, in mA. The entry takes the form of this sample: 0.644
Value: 0.4
